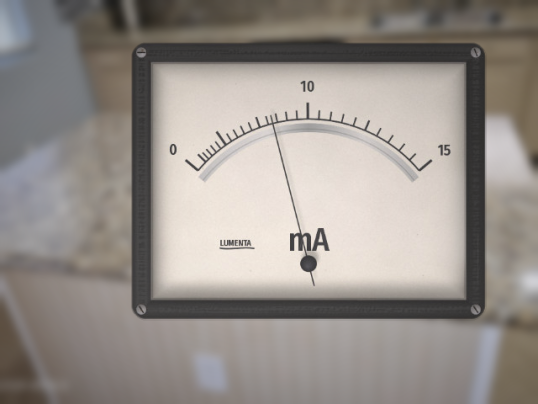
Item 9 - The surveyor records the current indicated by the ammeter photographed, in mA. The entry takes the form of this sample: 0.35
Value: 8.25
